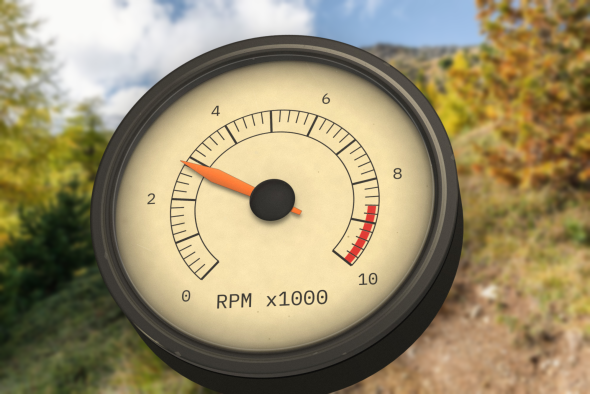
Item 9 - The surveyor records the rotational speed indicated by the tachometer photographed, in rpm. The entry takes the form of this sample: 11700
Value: 2800
